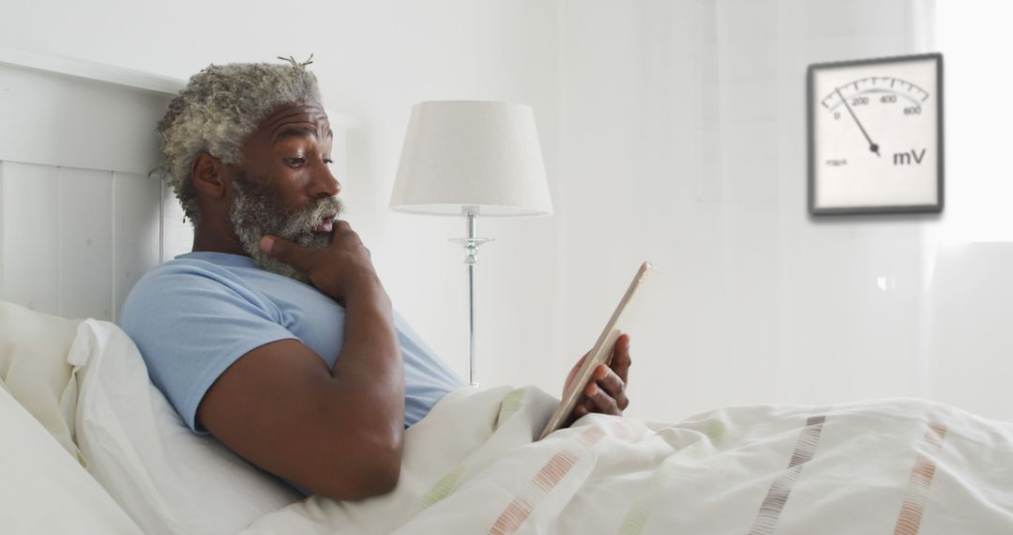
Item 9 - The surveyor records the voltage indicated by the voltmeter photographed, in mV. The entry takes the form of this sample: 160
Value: 100
